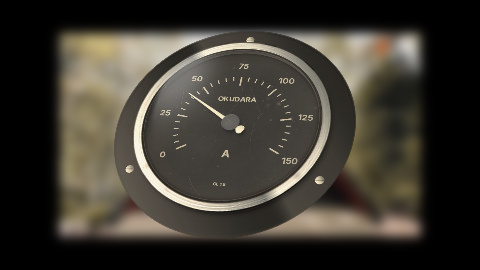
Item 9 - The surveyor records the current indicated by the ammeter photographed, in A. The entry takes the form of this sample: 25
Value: 40
